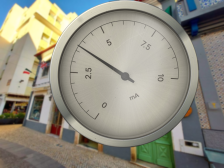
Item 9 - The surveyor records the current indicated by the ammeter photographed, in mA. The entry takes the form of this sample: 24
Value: 3.75
